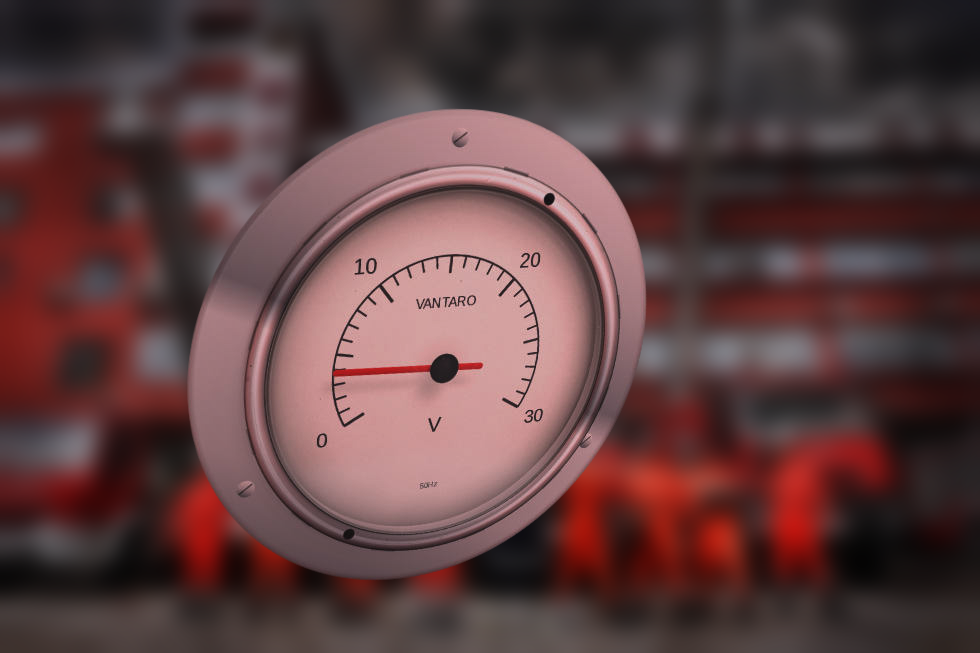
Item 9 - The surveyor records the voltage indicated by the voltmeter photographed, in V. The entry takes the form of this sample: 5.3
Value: 4
